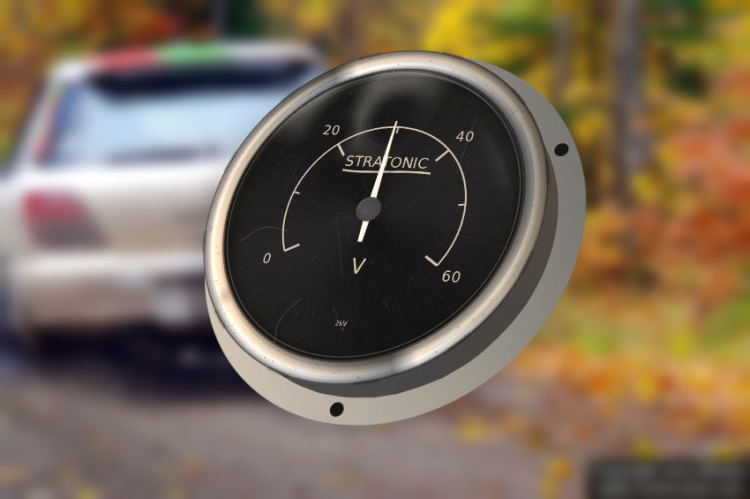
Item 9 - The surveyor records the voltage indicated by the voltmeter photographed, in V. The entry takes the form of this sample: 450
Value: 30
